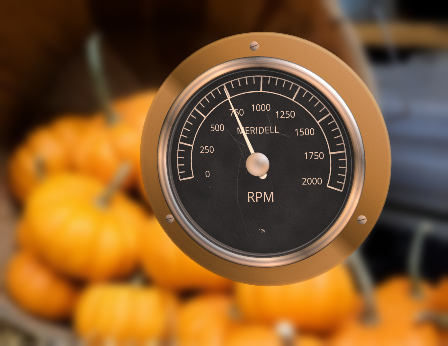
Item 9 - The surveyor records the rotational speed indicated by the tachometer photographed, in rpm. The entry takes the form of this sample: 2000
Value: 750
